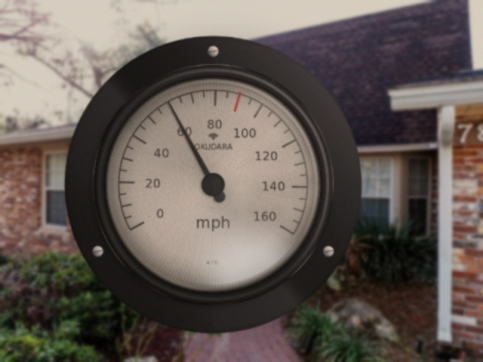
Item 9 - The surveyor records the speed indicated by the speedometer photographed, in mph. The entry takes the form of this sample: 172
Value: 60
